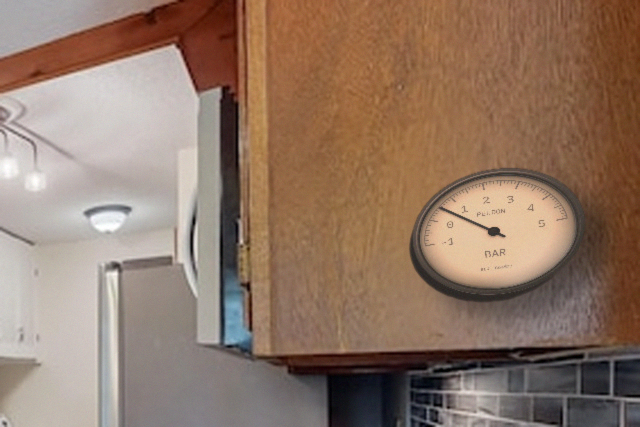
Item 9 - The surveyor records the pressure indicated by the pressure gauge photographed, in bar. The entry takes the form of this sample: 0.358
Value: 0.5
